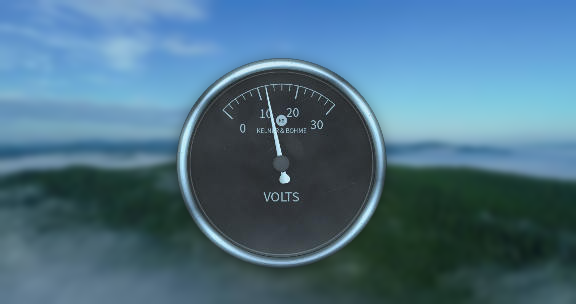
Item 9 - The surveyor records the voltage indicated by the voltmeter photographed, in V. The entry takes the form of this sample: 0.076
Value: 12
